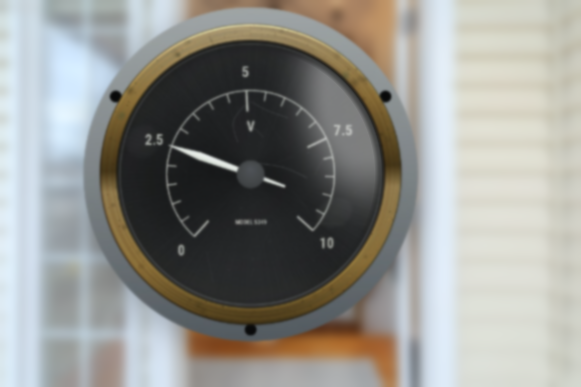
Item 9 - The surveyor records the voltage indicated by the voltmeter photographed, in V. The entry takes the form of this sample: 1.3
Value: 2.5
